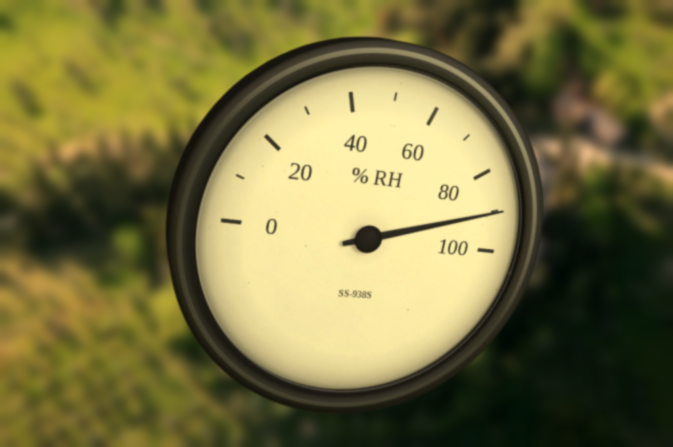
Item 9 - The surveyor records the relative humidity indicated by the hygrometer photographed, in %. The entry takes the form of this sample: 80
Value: 90
